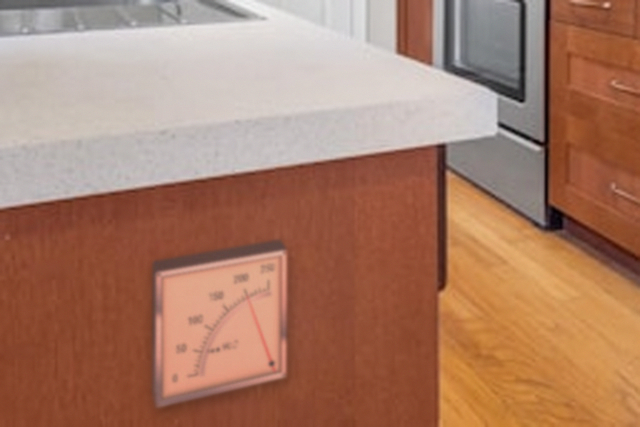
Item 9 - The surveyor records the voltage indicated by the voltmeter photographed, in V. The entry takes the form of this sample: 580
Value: 200
